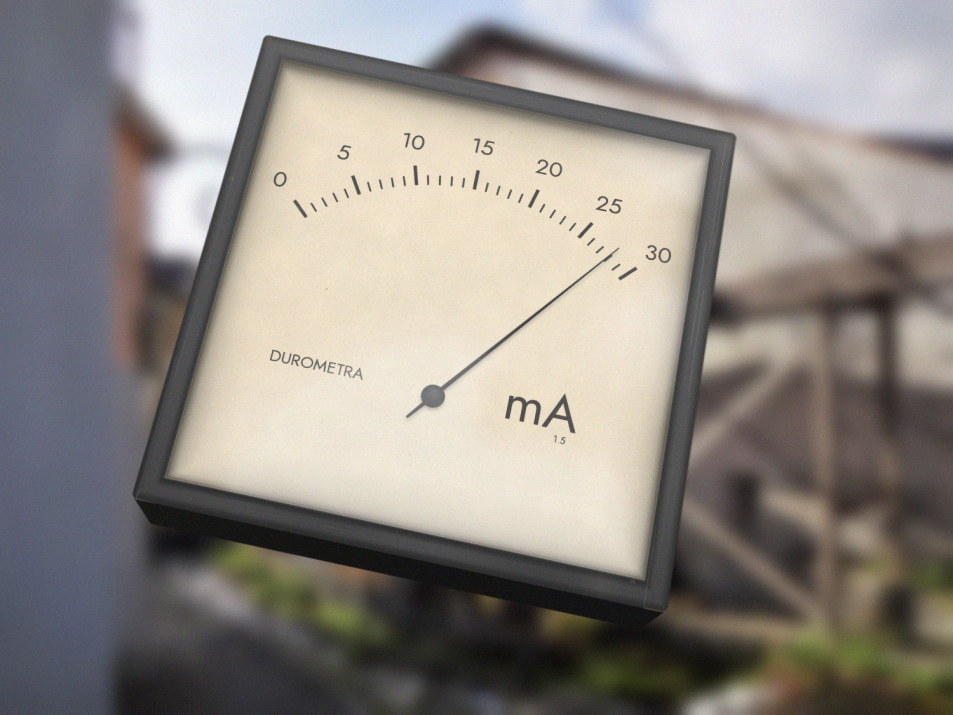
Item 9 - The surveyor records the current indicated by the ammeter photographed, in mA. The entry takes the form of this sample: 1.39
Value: 28
